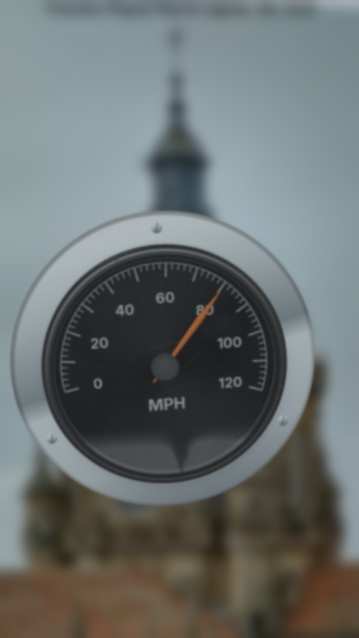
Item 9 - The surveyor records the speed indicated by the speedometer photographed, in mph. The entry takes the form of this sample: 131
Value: 80
